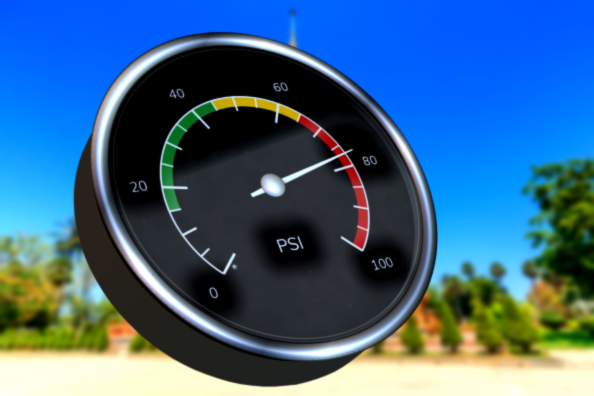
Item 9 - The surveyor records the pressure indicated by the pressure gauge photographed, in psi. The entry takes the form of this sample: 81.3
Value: 77.5
